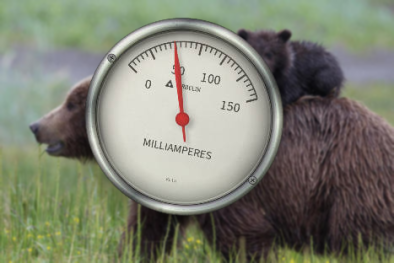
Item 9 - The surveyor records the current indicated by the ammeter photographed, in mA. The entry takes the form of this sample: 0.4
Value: 50
